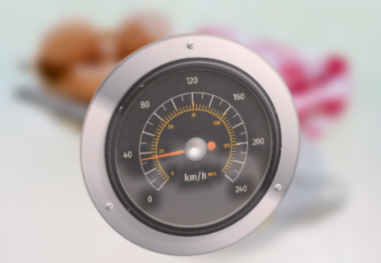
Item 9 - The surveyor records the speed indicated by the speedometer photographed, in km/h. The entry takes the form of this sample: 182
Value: 35
